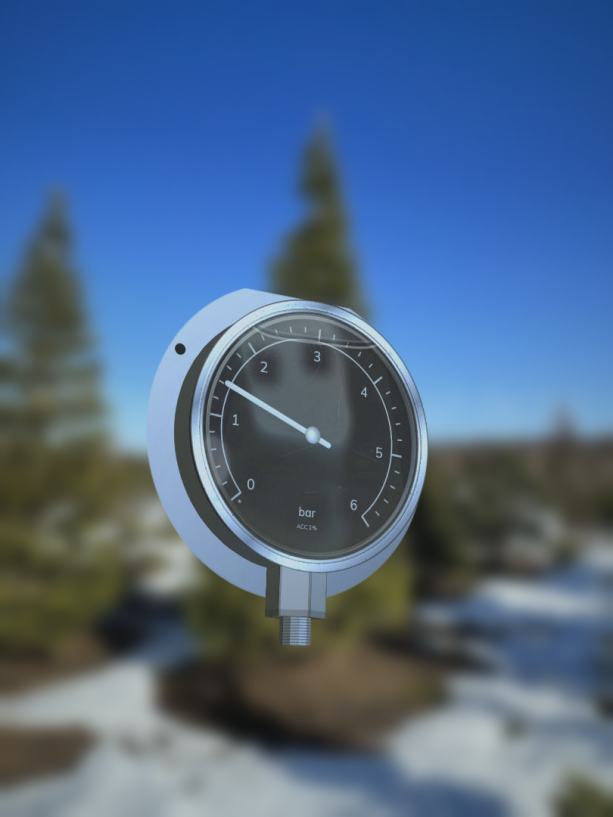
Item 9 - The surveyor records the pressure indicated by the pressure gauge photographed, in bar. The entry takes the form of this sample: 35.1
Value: 1.4
